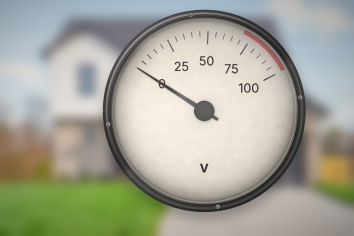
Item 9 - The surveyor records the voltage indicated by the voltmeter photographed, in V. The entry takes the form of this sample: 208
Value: 0
